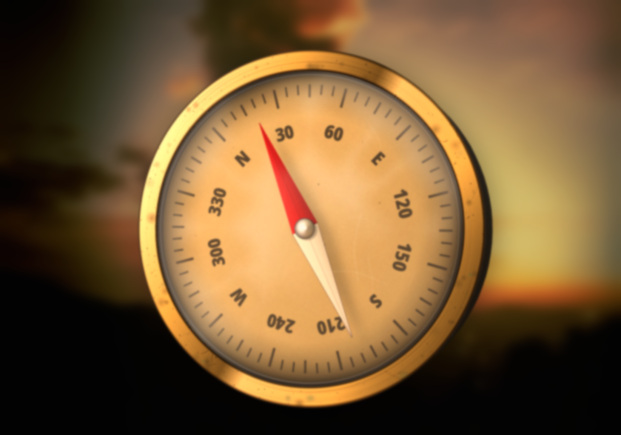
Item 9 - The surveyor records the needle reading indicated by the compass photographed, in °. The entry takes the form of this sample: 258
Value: 20
